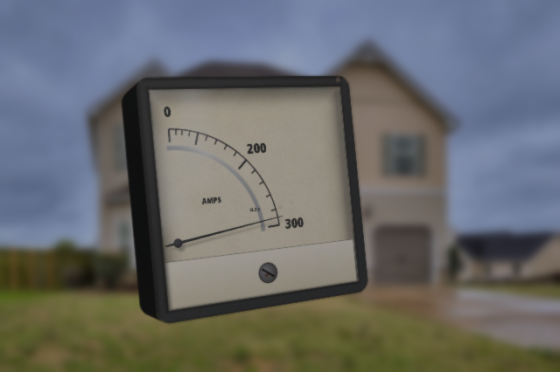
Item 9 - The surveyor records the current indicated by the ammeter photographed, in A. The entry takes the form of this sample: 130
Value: 290
